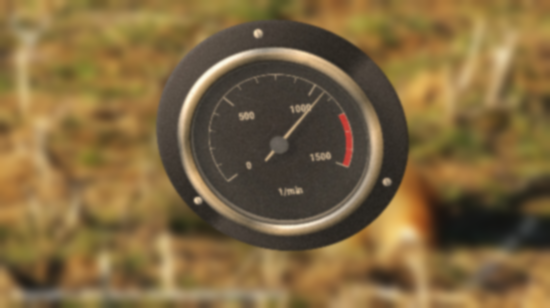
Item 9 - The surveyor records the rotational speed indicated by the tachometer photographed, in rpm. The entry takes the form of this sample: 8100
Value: 1050
